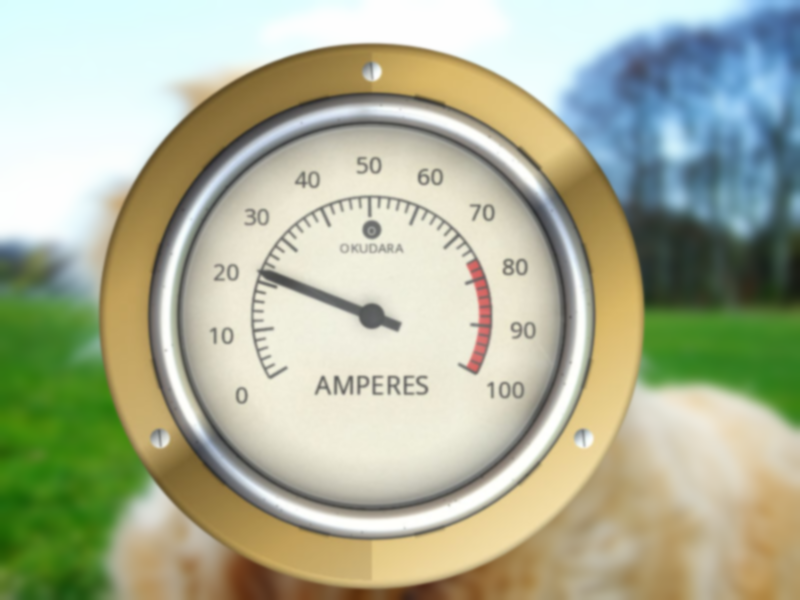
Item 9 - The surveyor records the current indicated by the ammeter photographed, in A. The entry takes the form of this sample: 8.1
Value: 22
